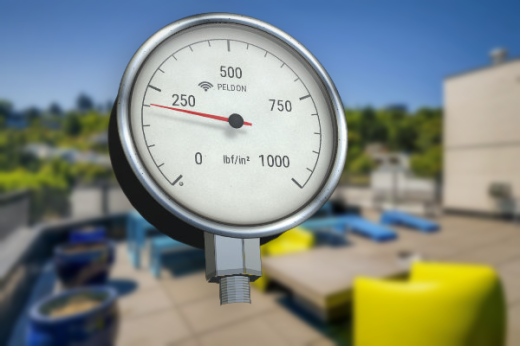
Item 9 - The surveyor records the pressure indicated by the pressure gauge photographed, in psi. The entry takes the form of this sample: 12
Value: 200
